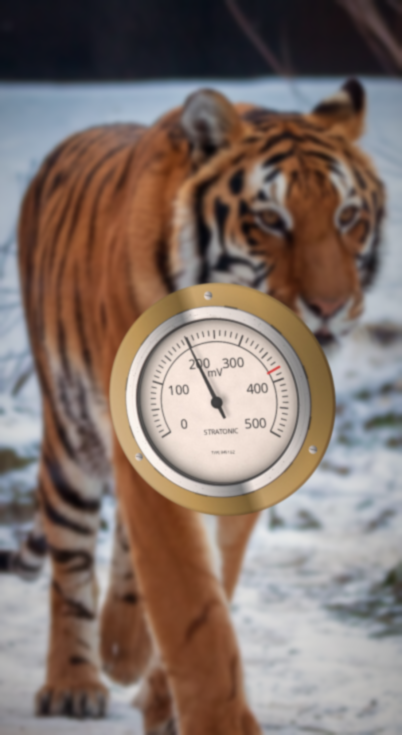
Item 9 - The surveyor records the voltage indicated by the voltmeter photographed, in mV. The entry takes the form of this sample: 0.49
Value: 200
